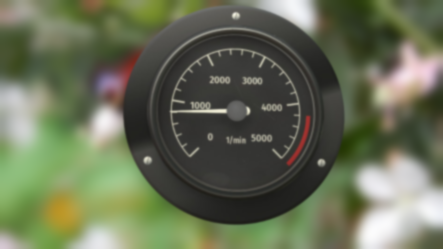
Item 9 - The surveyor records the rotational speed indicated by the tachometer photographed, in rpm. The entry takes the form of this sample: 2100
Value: 800
